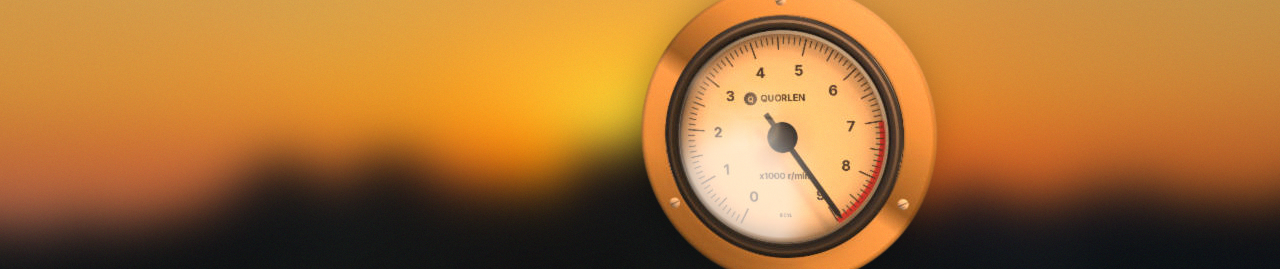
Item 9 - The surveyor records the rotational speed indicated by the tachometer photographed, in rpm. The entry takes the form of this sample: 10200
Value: 8900
